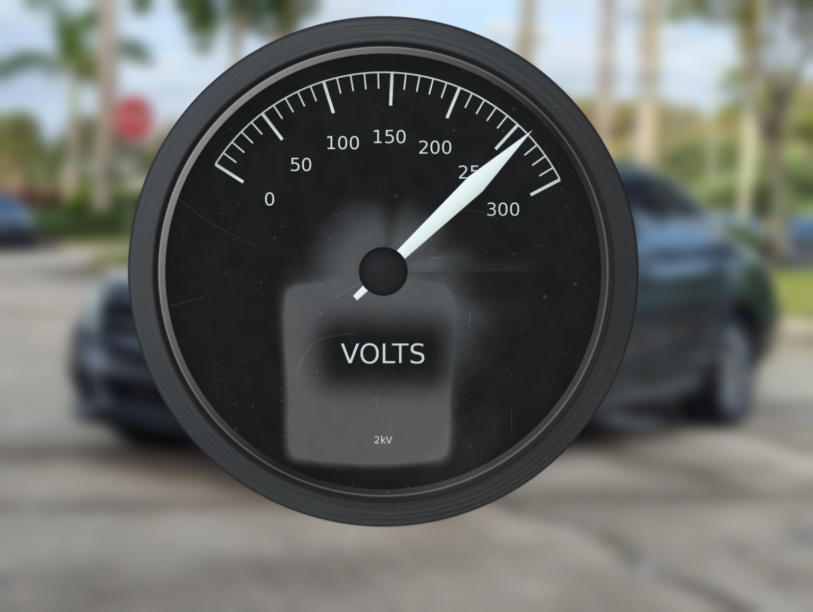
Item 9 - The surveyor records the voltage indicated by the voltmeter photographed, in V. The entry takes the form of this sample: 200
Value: 260
